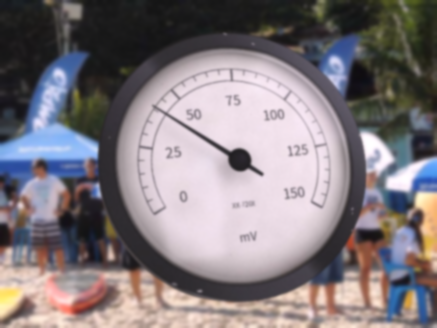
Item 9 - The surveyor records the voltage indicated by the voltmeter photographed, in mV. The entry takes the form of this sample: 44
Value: 40
